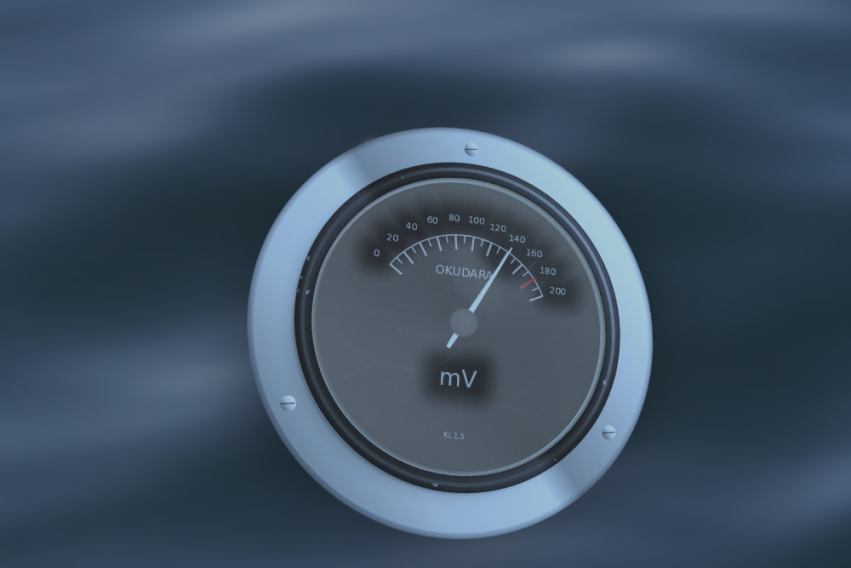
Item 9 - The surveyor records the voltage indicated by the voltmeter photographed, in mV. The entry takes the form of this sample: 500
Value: 140
